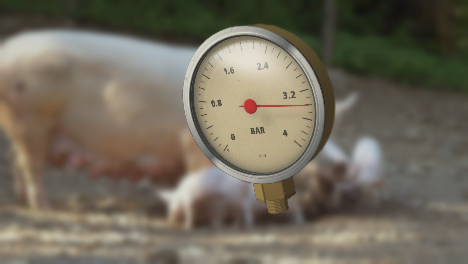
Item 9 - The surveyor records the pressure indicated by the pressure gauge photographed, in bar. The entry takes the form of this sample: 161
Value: 3.4
